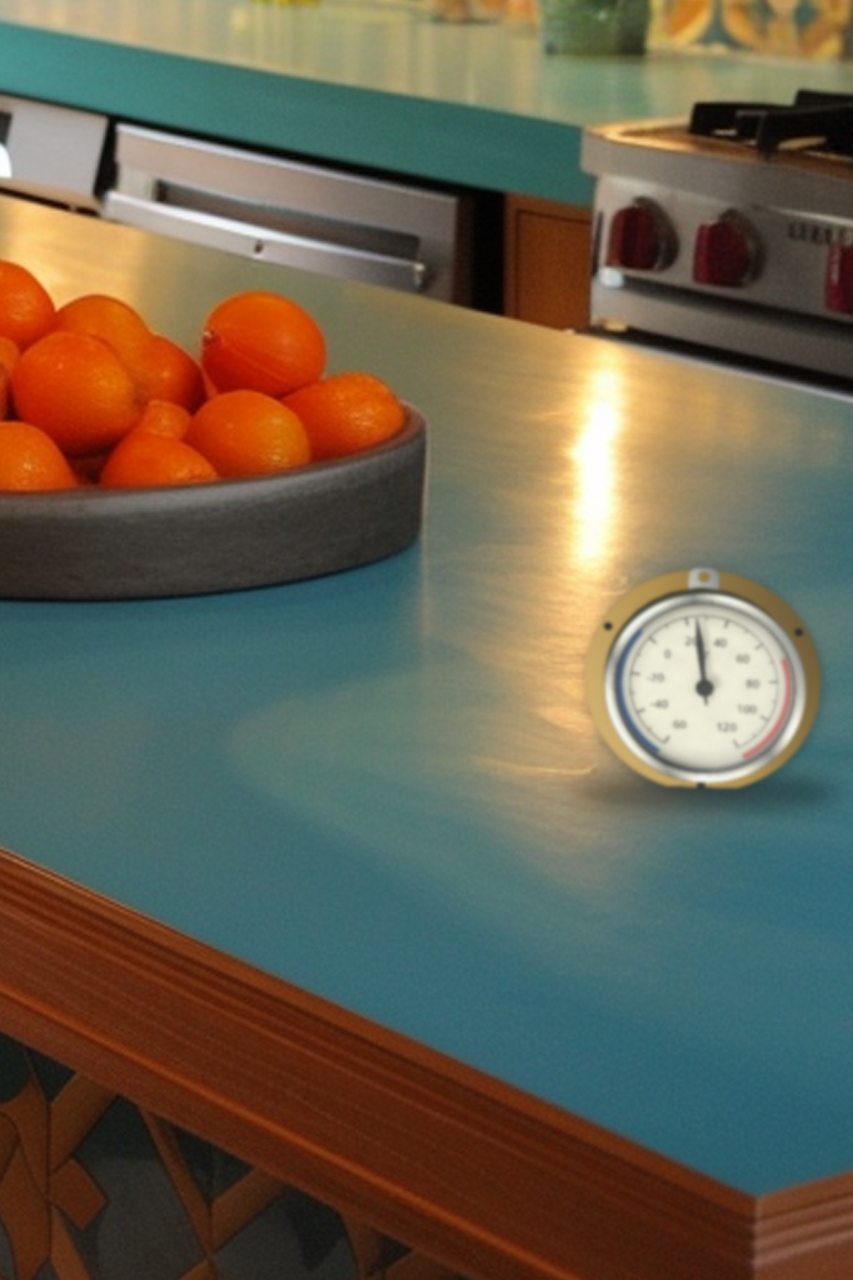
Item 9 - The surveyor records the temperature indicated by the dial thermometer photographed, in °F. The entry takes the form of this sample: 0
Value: 25
